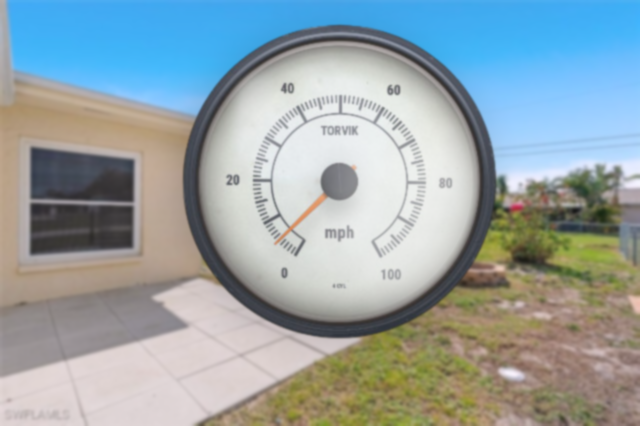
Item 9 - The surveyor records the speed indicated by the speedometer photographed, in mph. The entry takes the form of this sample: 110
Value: 5
